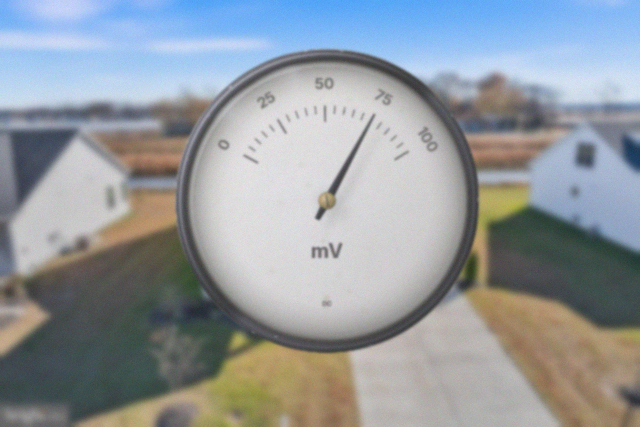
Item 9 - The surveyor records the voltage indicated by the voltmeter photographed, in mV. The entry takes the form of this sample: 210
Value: 75
